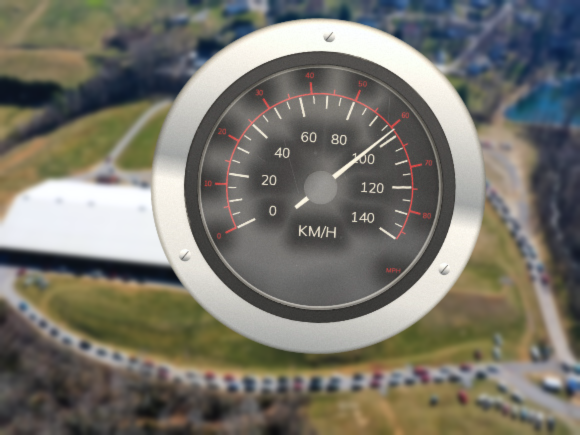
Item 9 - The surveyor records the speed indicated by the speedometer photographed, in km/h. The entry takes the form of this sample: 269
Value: 97.5
